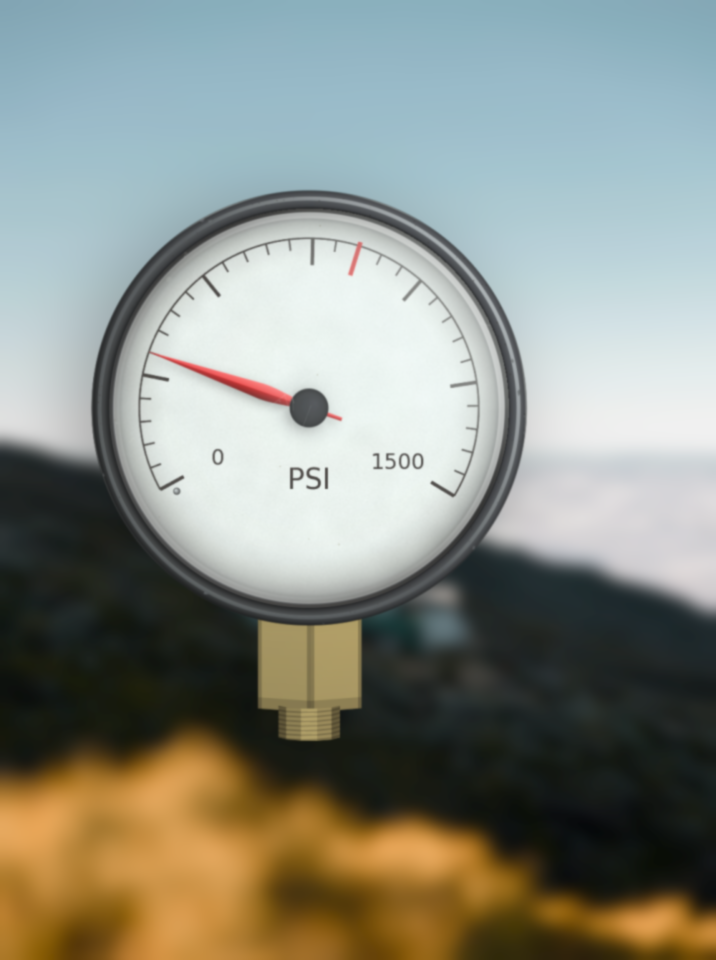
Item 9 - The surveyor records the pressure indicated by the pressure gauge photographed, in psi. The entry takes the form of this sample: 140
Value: 300
